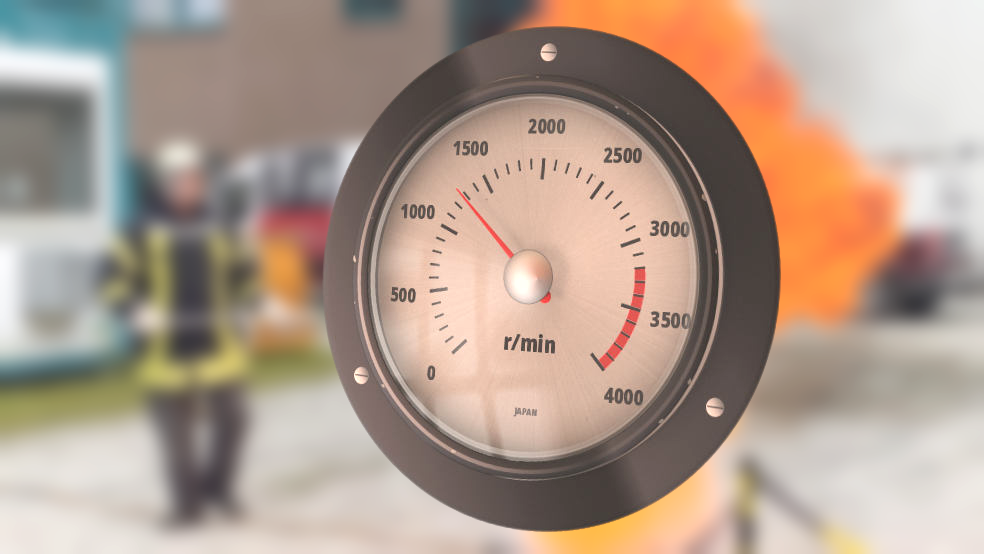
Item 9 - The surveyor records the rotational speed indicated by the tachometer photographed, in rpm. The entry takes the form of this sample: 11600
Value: 1300
